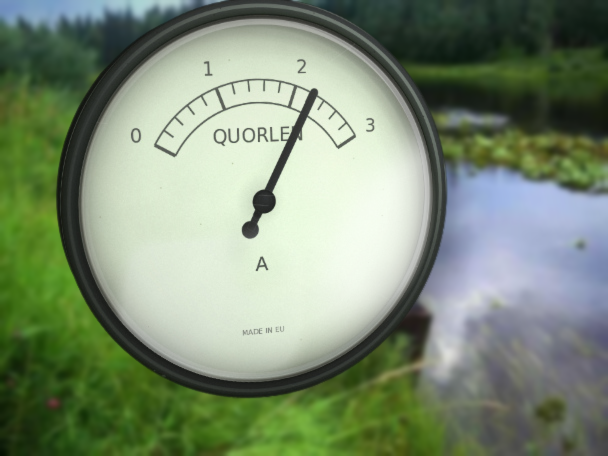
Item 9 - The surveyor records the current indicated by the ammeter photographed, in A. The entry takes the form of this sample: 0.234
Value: 2.2
